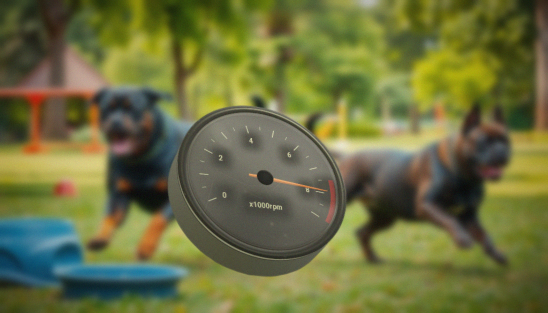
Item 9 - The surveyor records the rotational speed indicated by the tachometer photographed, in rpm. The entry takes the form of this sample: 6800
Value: 8000
